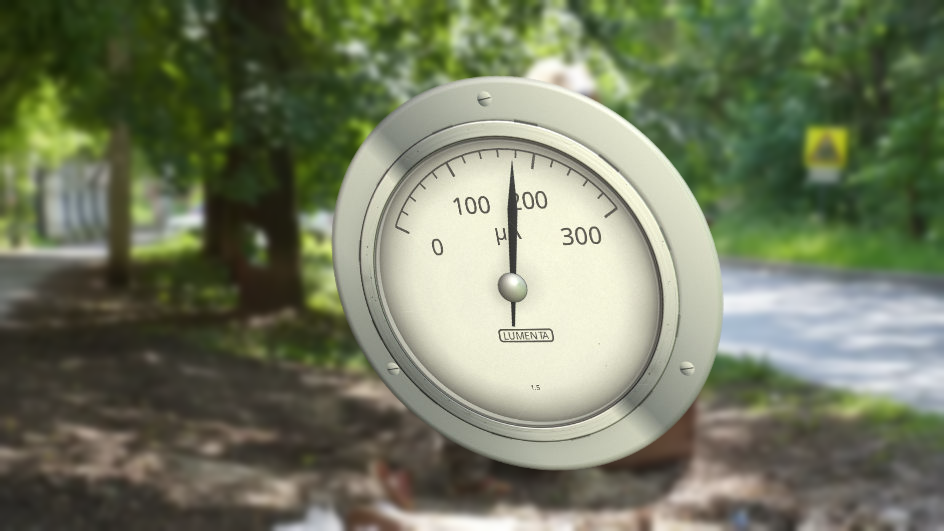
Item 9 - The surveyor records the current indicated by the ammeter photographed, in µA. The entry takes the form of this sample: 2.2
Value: 180
